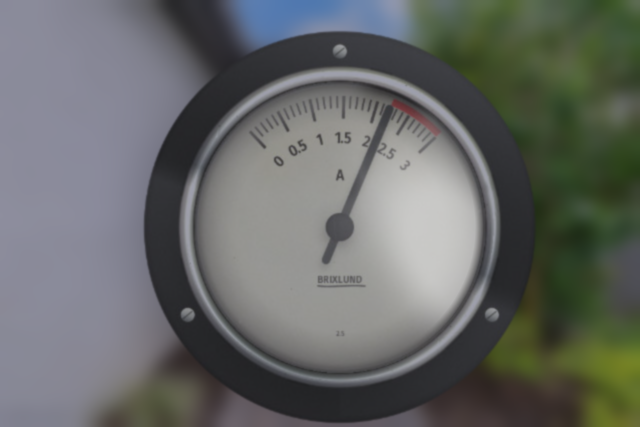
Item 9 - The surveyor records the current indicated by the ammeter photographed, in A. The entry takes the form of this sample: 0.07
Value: 2.2
